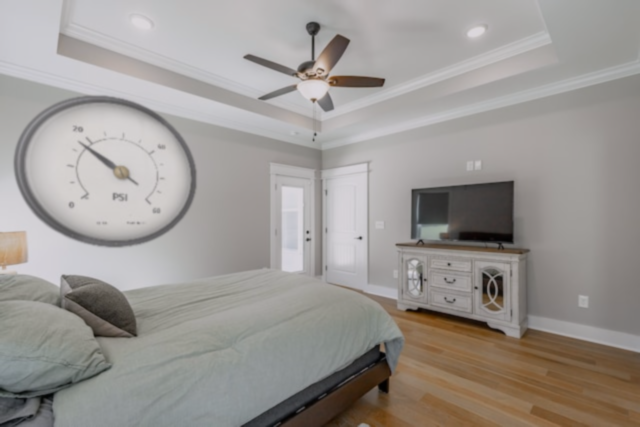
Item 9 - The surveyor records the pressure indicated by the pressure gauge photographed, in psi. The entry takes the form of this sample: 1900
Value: 17.5
